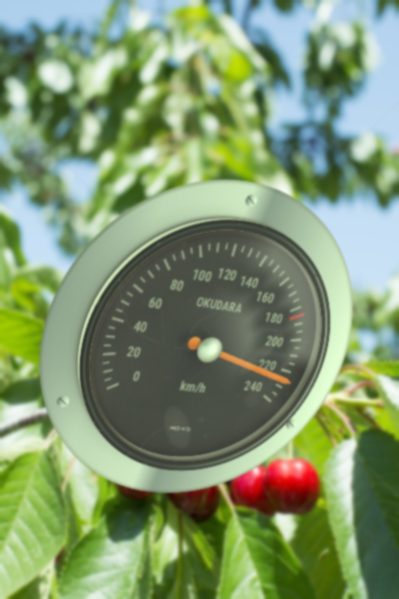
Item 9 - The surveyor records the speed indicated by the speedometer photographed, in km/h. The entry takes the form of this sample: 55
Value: 225
